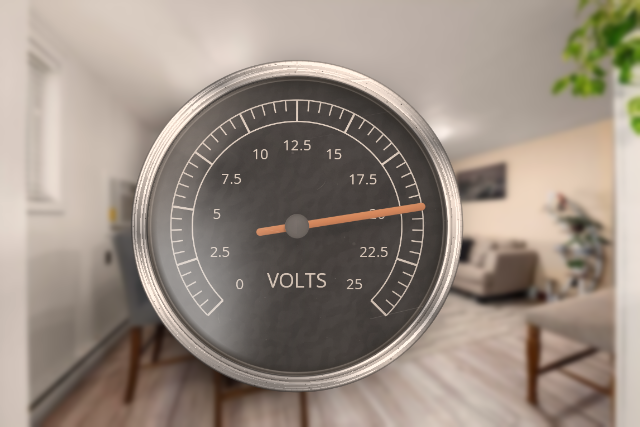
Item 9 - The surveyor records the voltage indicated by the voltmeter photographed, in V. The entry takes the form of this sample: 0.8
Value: 20
